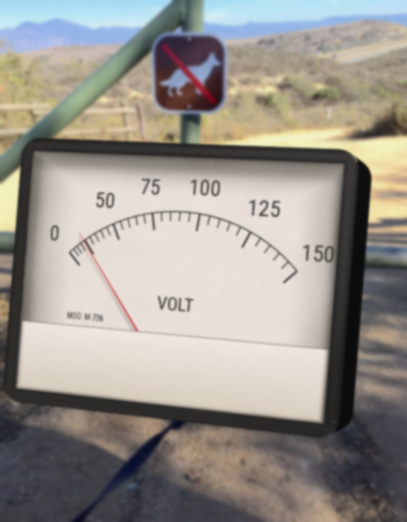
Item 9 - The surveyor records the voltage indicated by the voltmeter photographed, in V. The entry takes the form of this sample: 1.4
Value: 25
